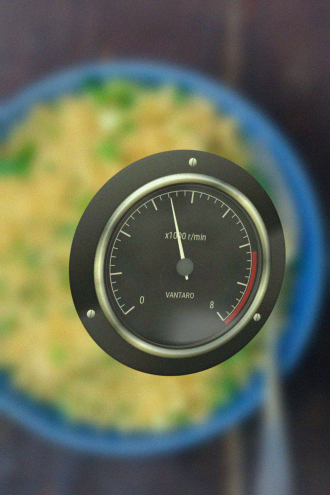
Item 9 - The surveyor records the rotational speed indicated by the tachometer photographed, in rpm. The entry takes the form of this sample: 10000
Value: 3400
